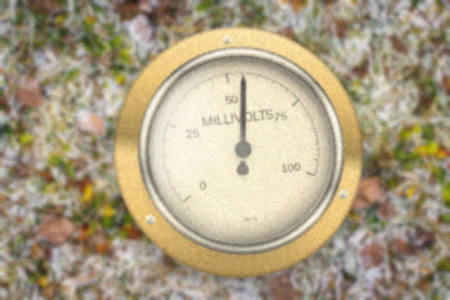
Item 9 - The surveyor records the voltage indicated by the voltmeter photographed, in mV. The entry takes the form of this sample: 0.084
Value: 55
